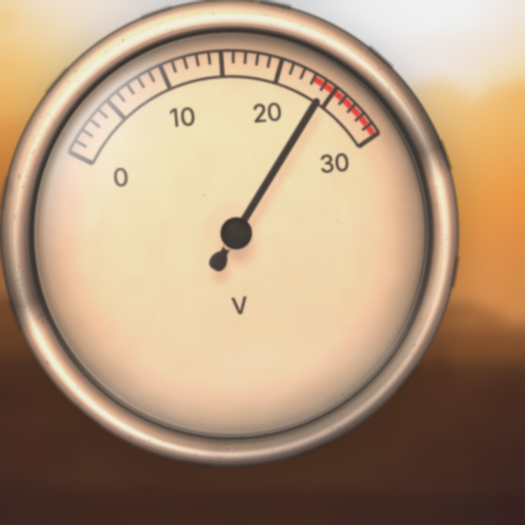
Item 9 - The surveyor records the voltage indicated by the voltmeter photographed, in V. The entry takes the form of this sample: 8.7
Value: 24
